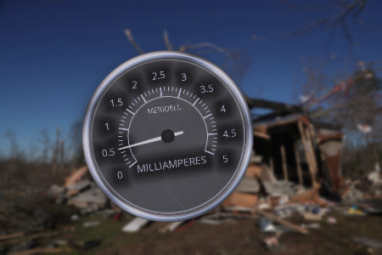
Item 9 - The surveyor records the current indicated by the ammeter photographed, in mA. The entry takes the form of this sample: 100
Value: 0.5
